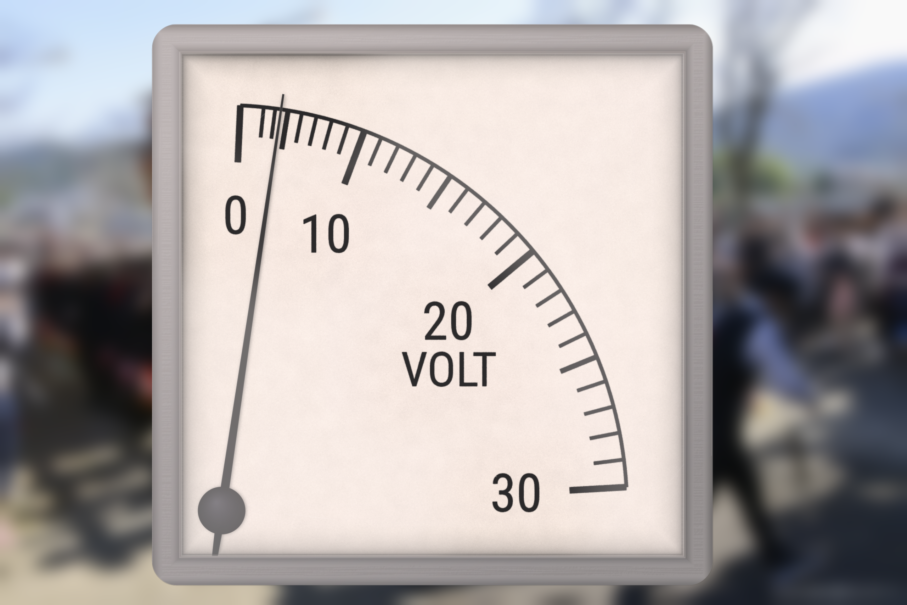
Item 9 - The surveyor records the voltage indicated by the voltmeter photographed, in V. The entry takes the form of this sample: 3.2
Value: 4.5
